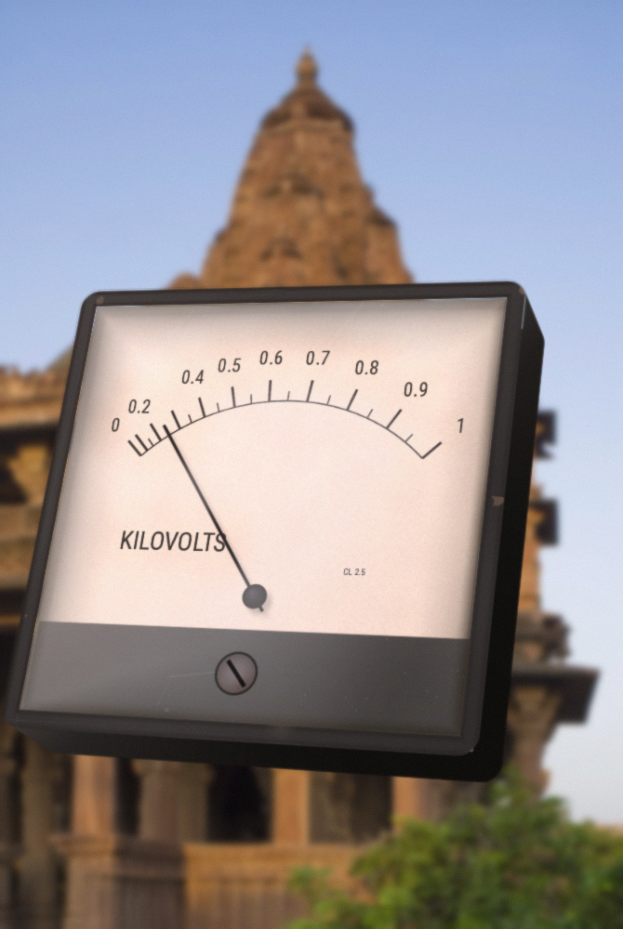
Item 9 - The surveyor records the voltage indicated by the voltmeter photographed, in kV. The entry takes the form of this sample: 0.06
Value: 0.25
